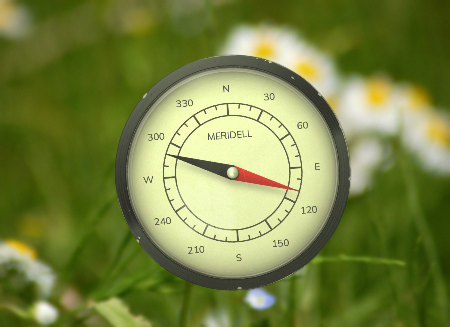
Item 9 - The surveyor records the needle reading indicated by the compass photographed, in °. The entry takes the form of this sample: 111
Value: 110
